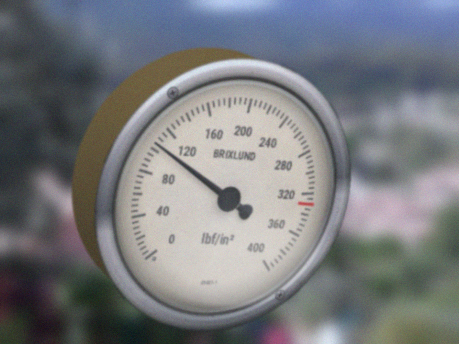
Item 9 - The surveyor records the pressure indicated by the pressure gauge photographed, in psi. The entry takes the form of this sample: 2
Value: 105
